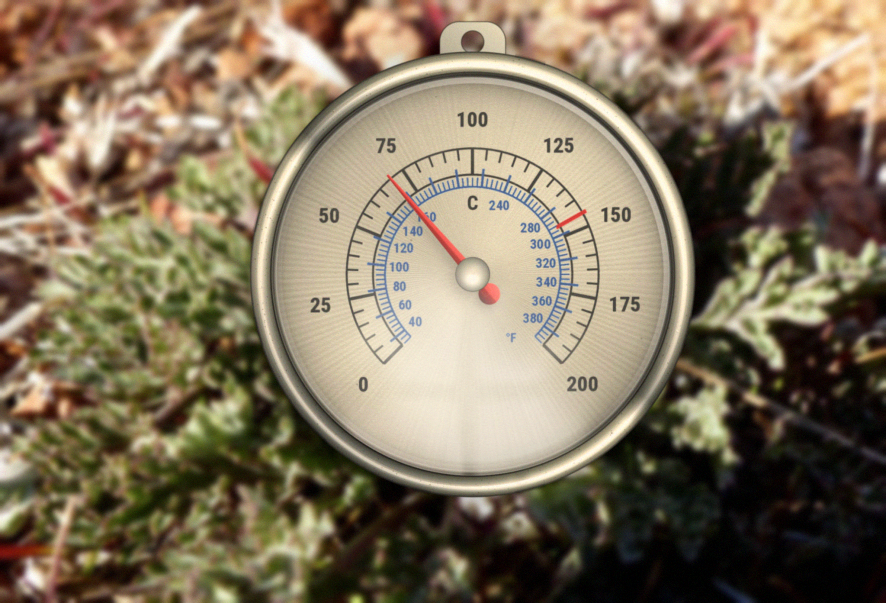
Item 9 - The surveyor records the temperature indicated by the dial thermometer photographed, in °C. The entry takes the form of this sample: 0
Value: 70
